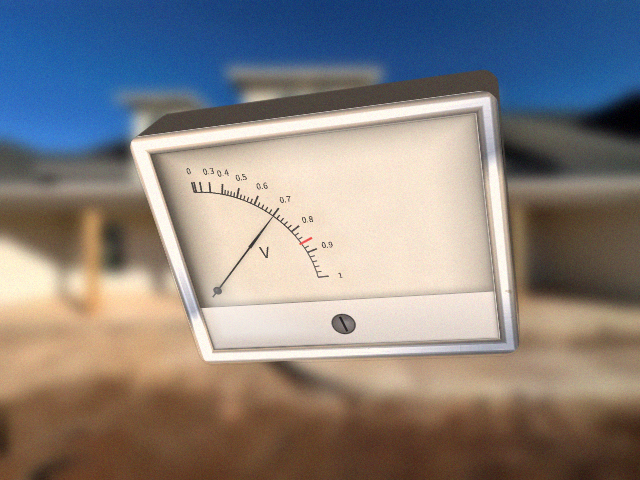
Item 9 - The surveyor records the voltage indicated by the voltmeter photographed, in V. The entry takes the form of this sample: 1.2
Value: 0.7
